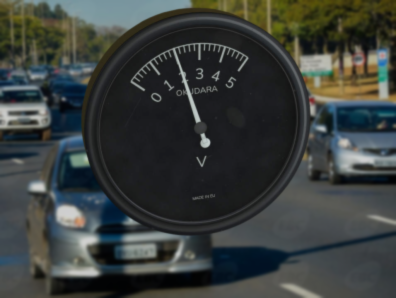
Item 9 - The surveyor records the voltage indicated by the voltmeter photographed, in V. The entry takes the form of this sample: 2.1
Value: 2
